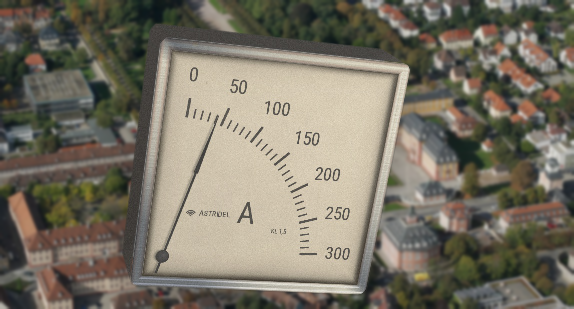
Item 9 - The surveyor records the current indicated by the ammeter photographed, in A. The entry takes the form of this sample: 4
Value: 40
